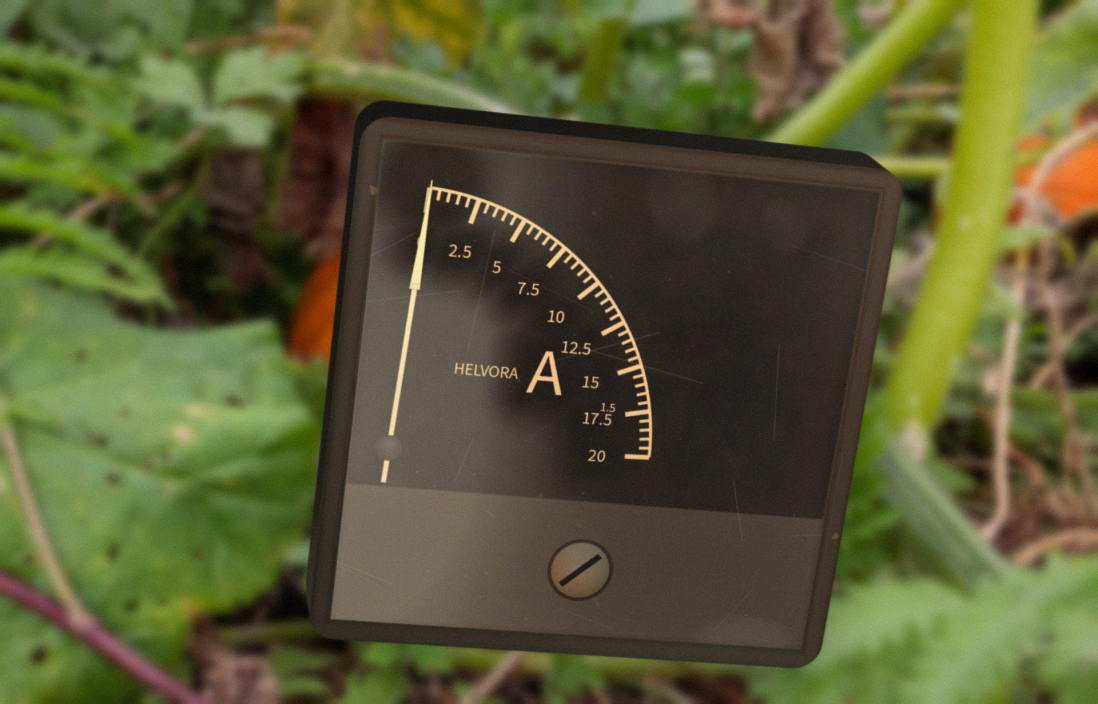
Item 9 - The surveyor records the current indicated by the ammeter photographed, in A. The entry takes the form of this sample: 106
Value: 0
